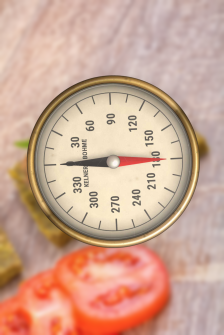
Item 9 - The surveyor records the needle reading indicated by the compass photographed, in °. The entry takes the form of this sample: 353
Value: 180
